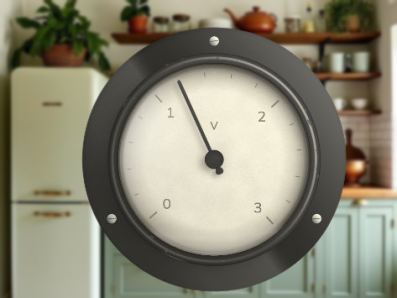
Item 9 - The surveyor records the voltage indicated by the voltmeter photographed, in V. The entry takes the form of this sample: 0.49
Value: 1.2
